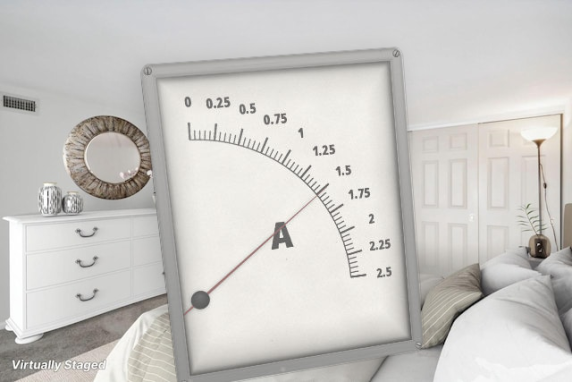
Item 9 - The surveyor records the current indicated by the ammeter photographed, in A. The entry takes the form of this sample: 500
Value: 1.5
